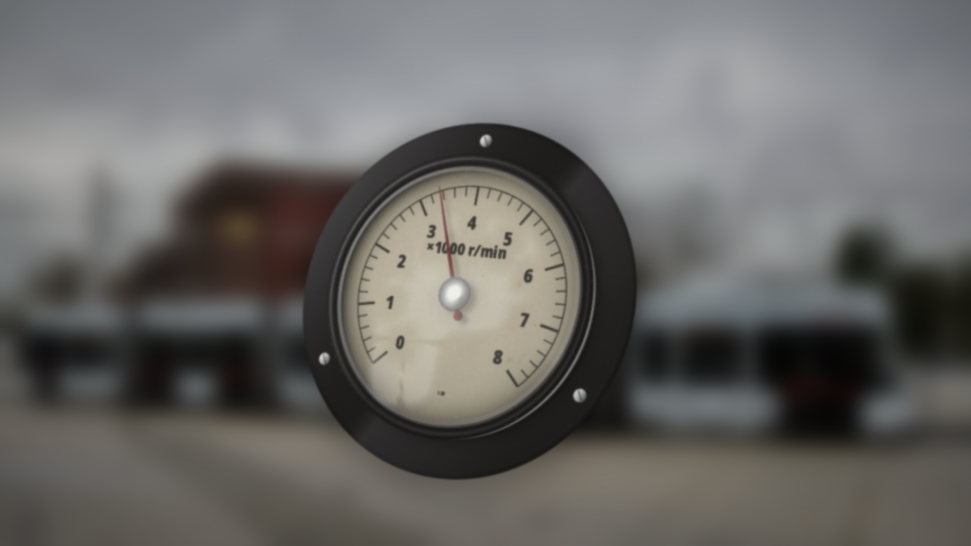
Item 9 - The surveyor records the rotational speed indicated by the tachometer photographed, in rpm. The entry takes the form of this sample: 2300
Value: 3400
